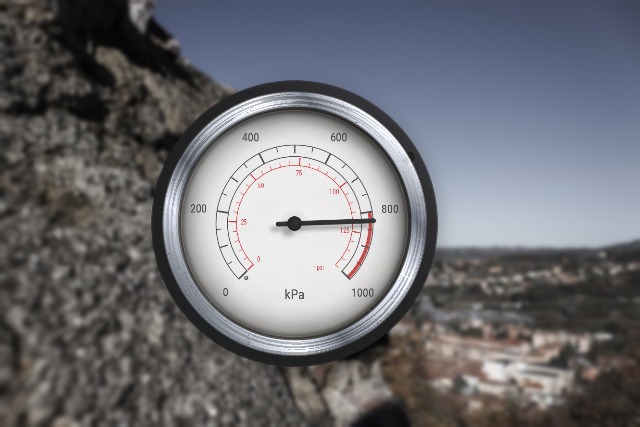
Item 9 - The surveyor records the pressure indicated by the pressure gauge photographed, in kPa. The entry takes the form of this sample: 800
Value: 825
